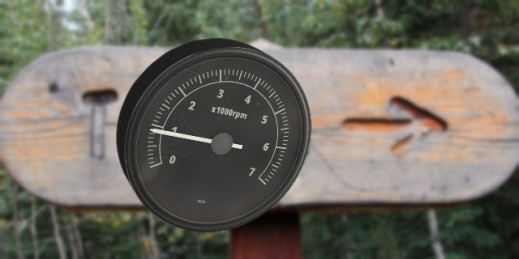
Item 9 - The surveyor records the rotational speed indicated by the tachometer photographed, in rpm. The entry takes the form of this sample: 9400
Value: 900
